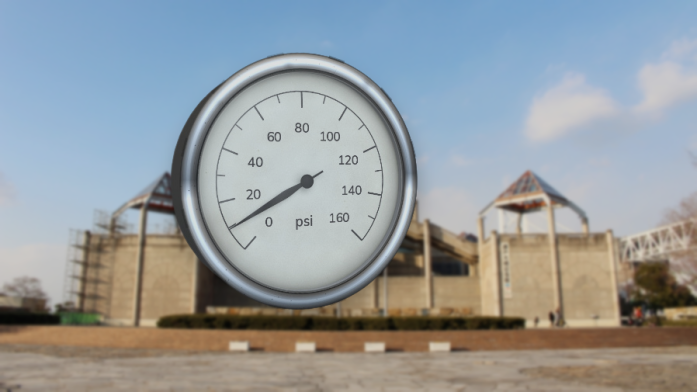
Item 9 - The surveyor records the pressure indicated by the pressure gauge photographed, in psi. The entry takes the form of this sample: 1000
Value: 10
